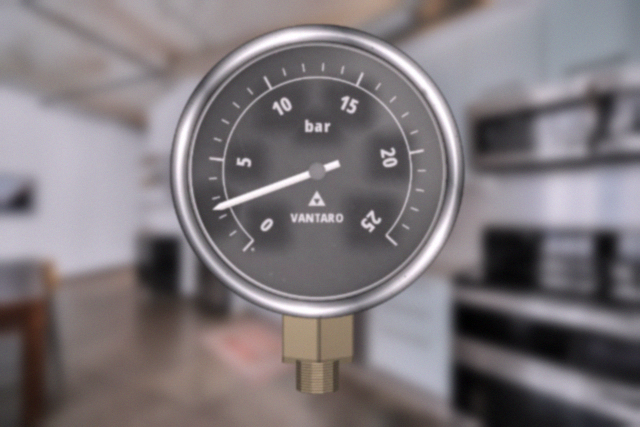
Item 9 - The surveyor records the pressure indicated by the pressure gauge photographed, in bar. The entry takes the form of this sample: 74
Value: 2.5
